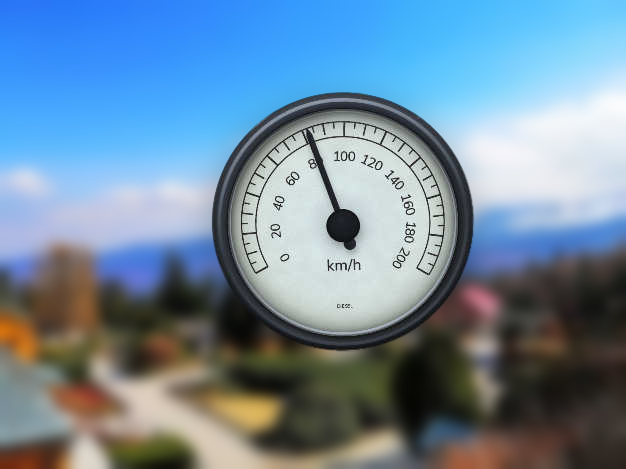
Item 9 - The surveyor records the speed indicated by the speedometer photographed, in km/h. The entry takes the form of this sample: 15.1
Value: 82.5
